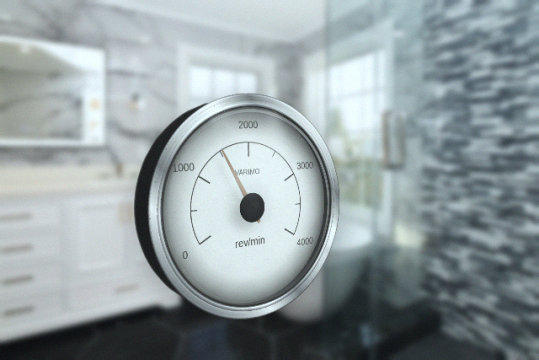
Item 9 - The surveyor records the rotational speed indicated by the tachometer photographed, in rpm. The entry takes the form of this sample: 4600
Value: 1500
